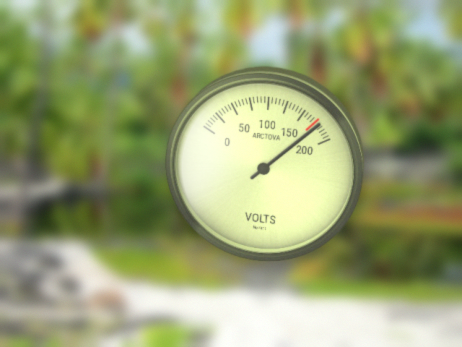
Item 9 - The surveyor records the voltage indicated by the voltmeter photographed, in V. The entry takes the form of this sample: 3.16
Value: 175
